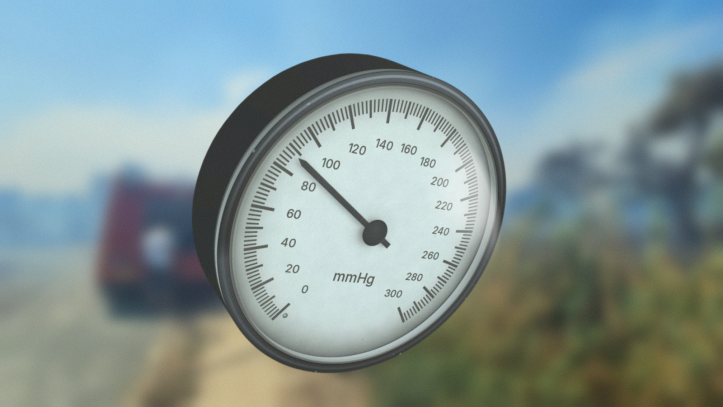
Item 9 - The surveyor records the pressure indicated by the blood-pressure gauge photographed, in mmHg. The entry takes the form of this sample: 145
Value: 88
